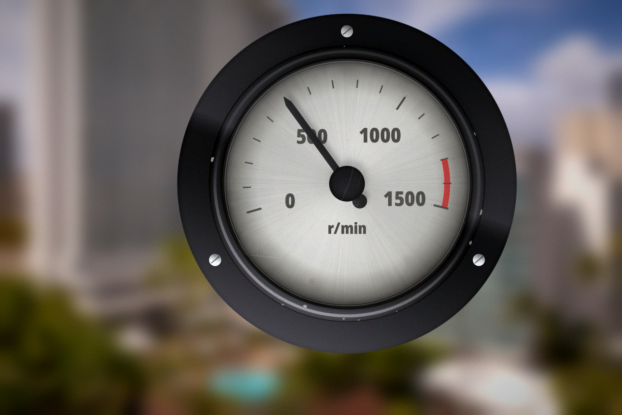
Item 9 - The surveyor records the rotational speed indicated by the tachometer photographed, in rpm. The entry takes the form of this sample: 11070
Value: 500
